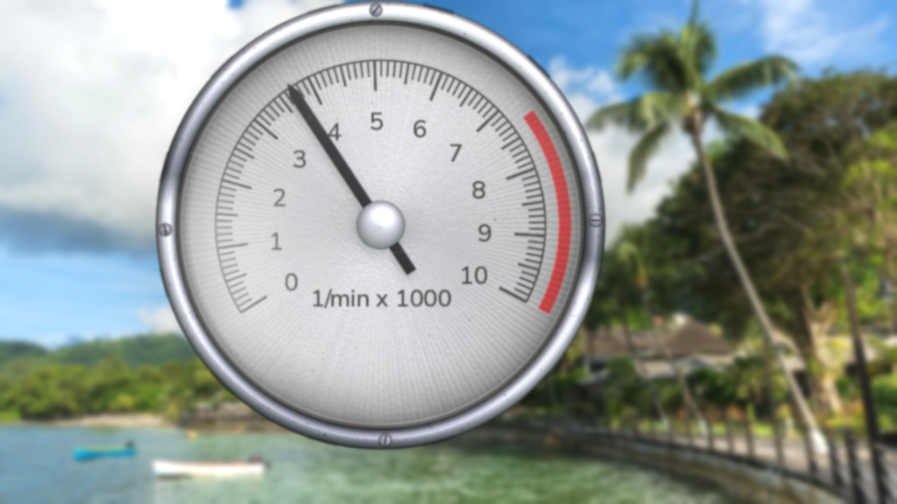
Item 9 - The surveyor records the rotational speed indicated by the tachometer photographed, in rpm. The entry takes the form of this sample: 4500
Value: 3700
